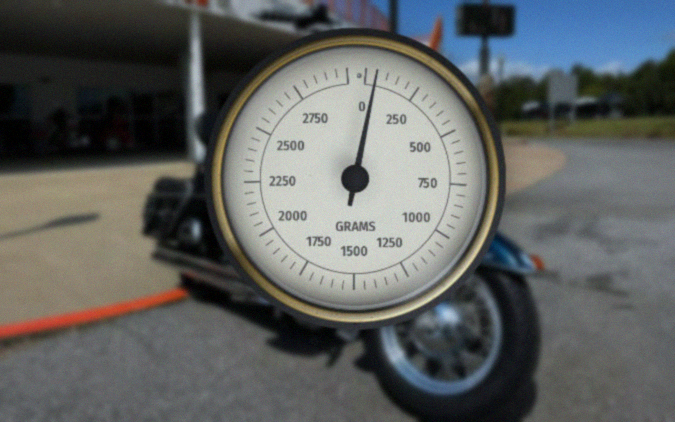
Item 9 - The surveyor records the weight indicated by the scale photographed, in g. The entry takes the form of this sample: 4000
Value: 50
